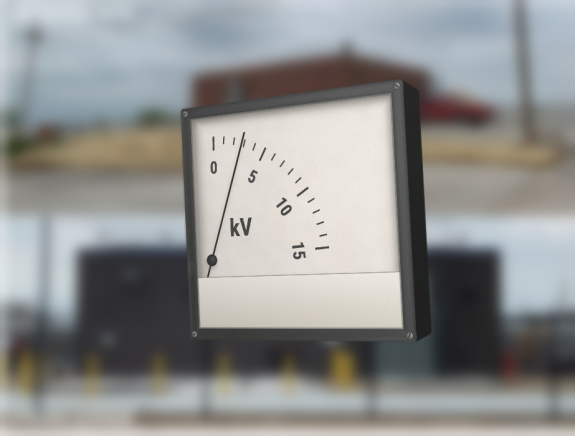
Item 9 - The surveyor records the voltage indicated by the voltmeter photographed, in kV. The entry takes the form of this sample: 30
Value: 3
